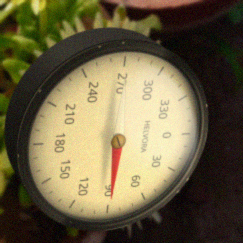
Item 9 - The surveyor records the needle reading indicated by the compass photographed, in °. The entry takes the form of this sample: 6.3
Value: 90
